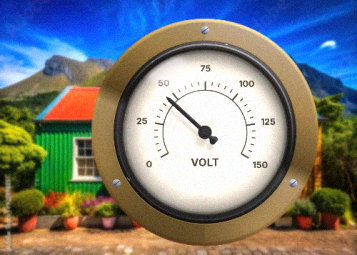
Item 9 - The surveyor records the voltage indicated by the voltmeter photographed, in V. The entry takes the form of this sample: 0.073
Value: 45
